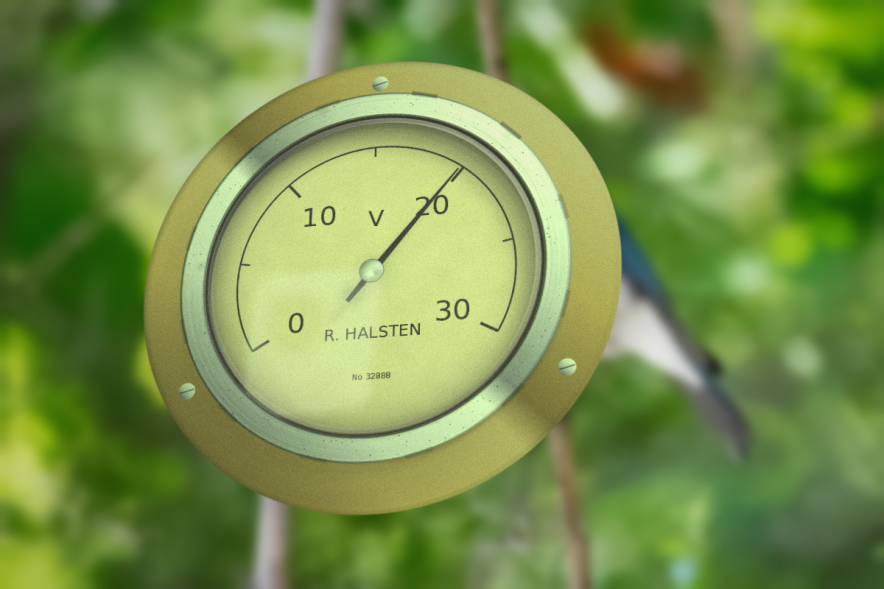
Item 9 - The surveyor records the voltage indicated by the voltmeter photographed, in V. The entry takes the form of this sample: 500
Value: 20
